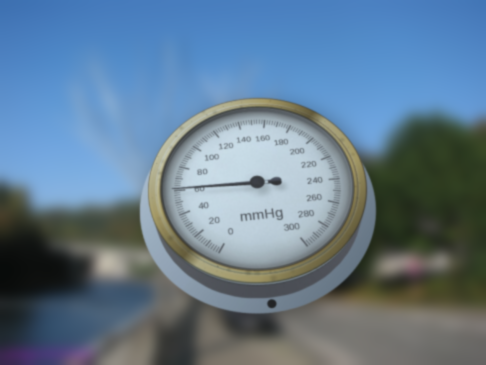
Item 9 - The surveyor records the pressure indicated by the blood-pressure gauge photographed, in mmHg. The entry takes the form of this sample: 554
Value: 60
